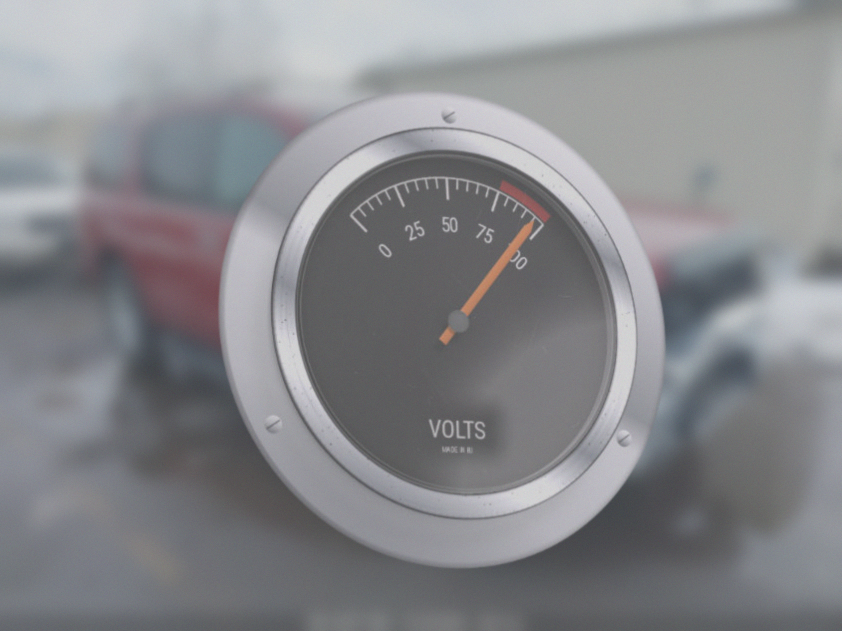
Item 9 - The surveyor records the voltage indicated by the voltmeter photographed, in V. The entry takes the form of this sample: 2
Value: 95
